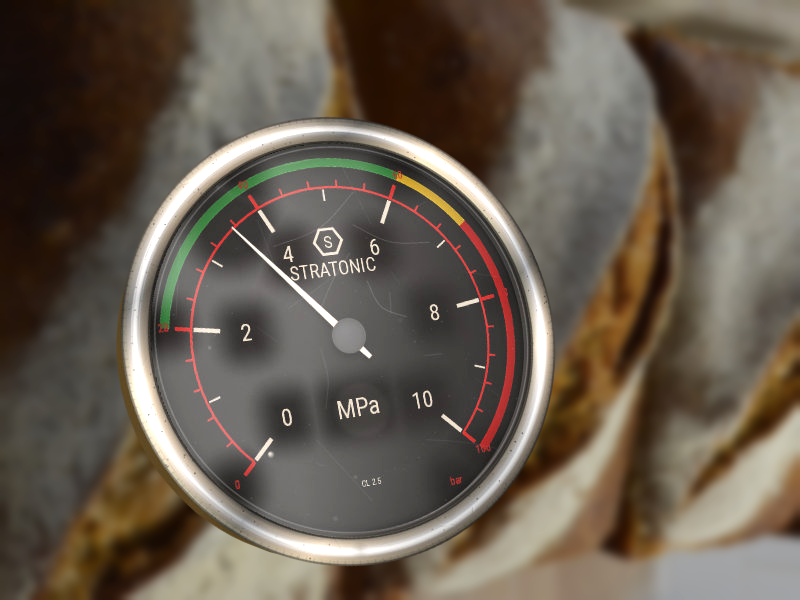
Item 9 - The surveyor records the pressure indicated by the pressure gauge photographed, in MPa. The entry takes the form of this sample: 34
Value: 3.5
